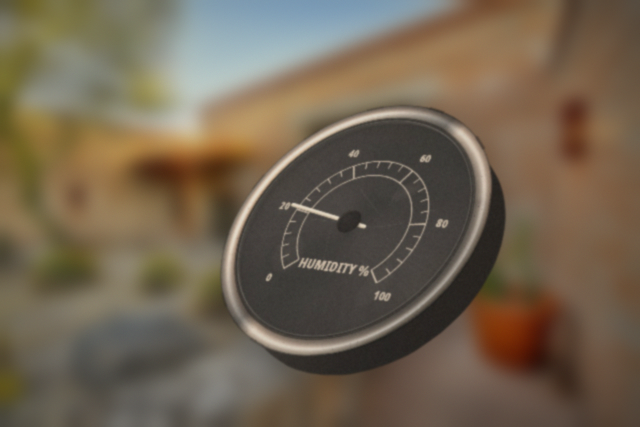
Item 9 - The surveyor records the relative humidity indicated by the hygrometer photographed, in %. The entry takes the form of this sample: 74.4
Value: 20
